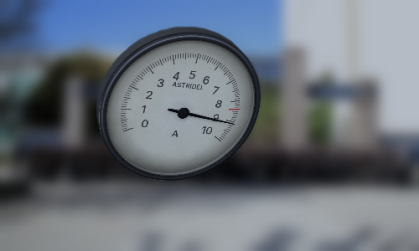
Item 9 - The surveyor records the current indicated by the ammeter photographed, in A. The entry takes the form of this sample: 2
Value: 9
